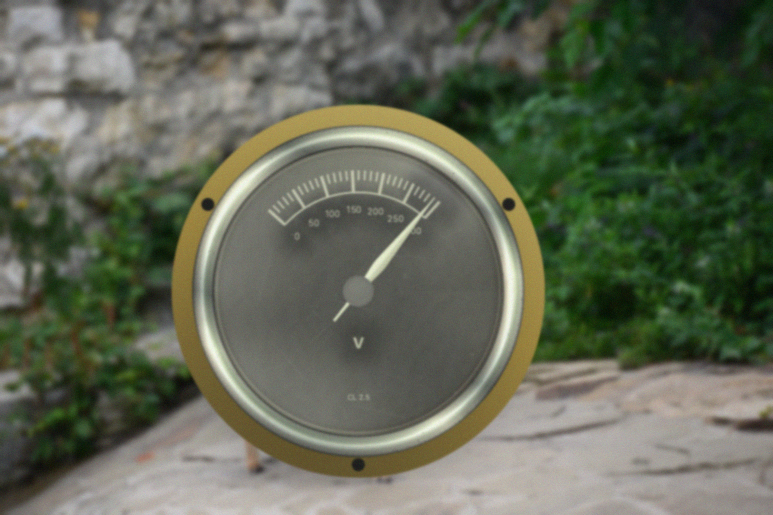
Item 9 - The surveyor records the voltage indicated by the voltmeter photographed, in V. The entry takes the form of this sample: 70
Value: 290
